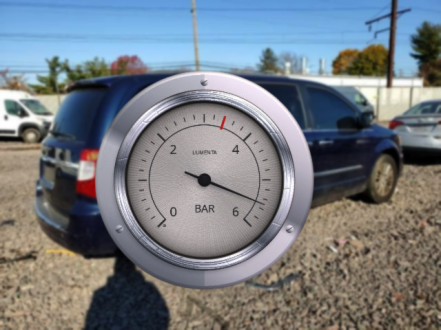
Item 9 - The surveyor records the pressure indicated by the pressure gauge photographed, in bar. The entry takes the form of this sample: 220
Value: 5.5
